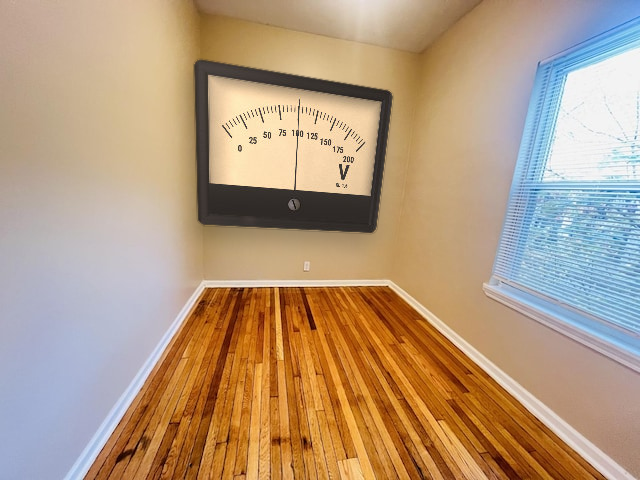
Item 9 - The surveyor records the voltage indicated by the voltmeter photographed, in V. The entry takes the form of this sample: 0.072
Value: 100
